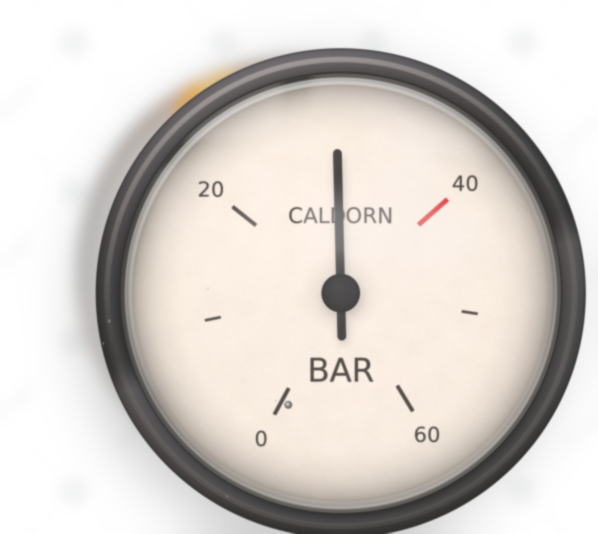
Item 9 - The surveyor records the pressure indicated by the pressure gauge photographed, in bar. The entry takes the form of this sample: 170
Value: 30
